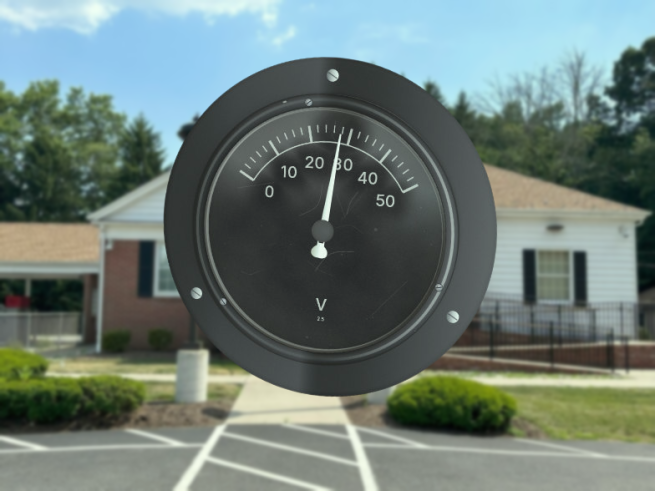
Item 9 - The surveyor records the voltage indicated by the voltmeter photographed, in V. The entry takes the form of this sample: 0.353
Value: 28
